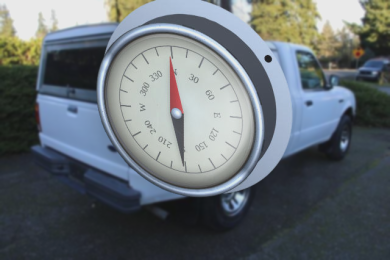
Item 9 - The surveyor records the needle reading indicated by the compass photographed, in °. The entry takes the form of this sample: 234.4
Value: 0
